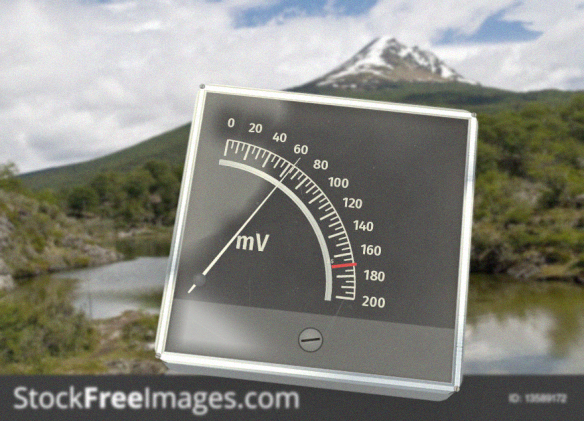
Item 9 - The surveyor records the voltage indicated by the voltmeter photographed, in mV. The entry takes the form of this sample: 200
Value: 65
